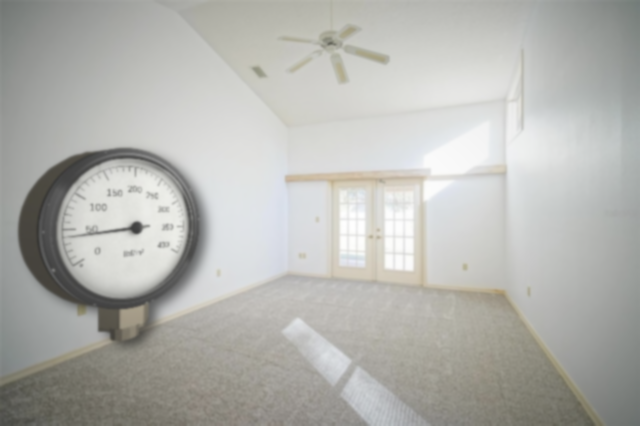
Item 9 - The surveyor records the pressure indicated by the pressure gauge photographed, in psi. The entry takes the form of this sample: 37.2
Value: 40
